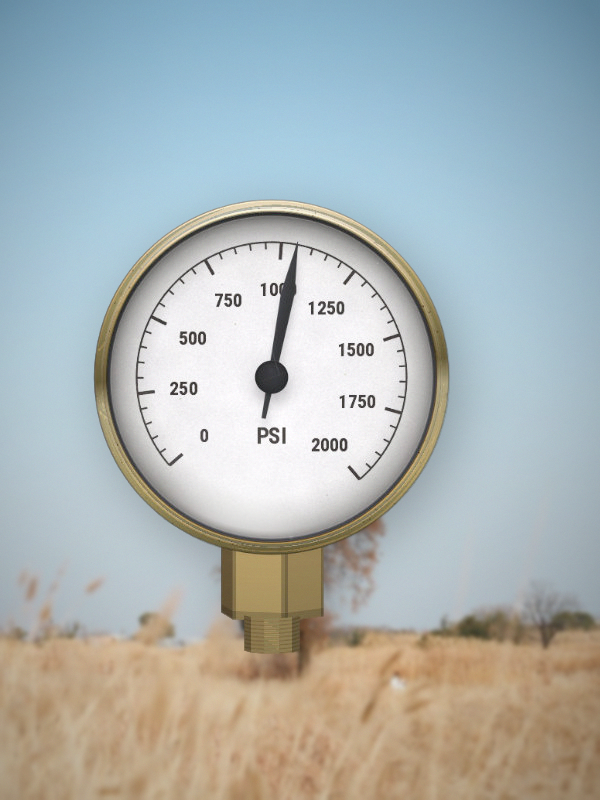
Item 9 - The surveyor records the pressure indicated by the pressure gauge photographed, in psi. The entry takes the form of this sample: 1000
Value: 1050
